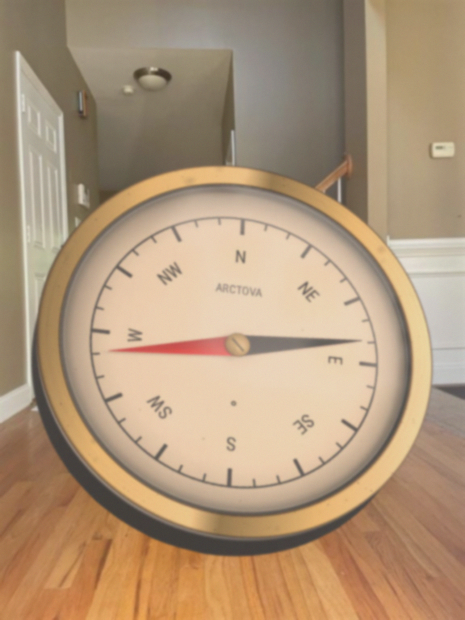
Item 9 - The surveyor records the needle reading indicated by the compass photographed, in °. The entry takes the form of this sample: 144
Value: 260
